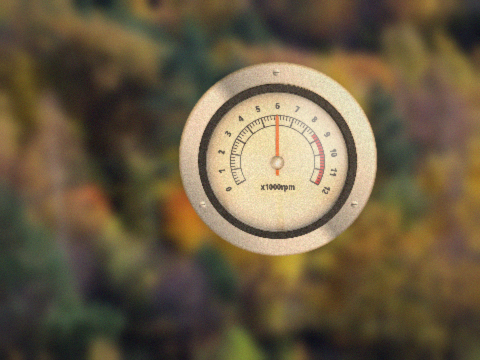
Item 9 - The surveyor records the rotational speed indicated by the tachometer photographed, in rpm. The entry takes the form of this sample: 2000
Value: 6000
